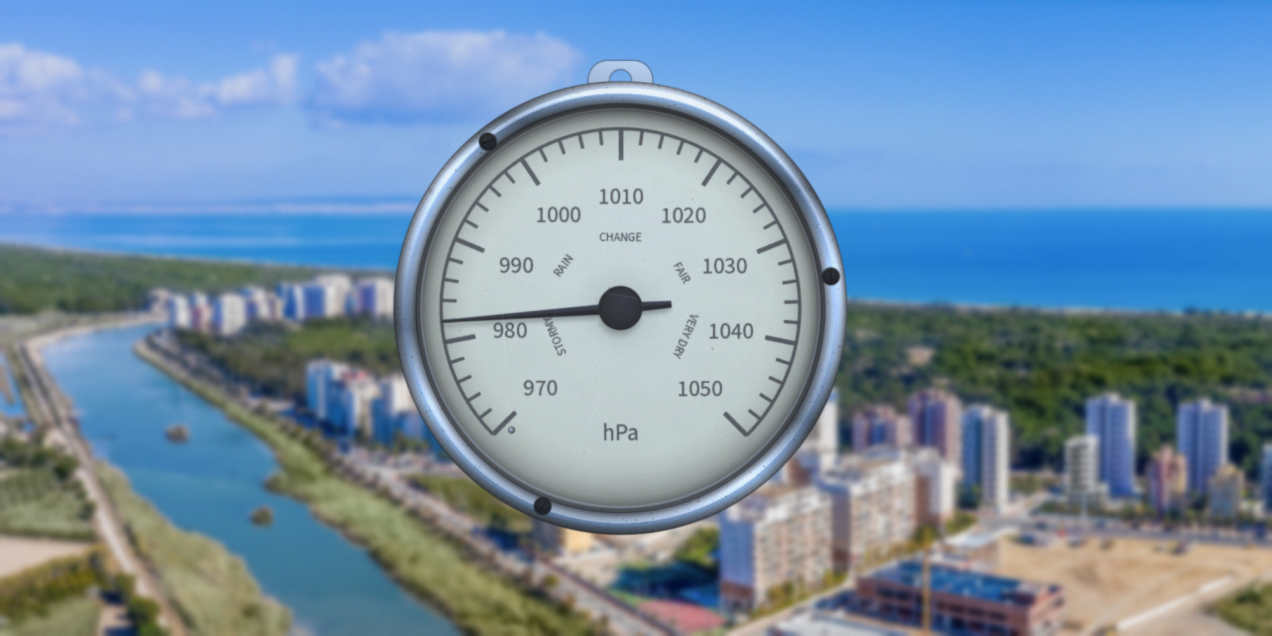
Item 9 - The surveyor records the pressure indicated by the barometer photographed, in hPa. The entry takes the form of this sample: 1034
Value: 982
